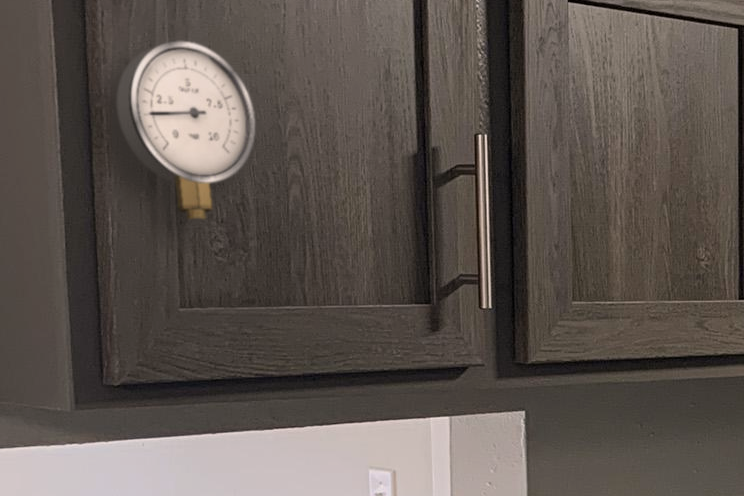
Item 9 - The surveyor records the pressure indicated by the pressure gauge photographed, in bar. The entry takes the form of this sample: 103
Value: 1.5
